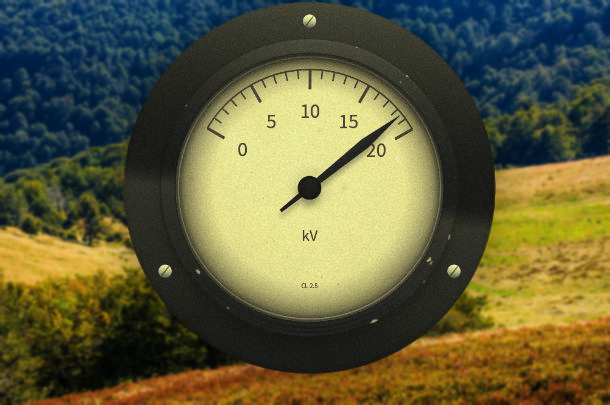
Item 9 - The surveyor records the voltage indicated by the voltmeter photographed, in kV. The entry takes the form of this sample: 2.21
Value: 18.5
